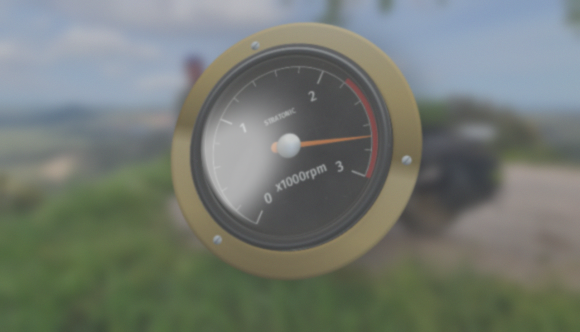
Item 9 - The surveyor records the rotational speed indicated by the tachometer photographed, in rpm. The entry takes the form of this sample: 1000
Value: 2700
